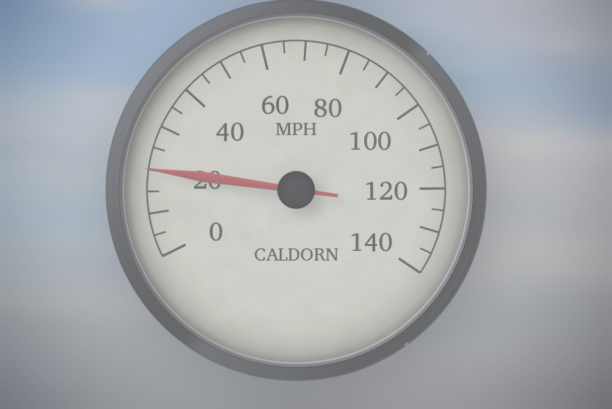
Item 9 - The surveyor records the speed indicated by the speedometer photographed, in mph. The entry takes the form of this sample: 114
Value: 20
